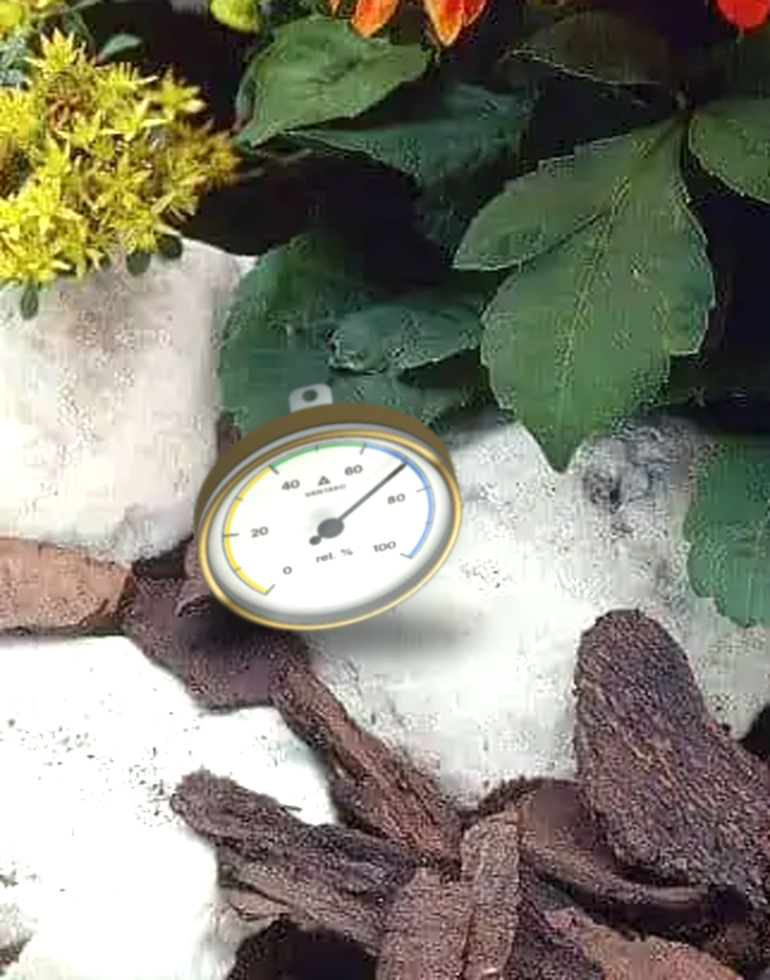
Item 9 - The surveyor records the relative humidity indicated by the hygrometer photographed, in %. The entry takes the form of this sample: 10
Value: 70
